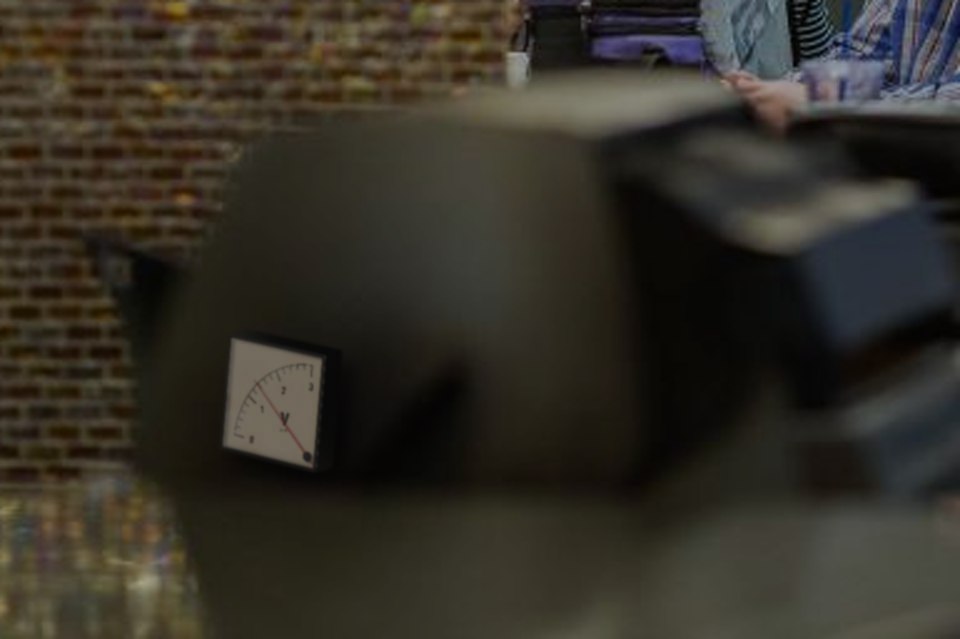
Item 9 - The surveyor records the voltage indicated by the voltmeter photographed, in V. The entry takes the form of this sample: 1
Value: 1.4
